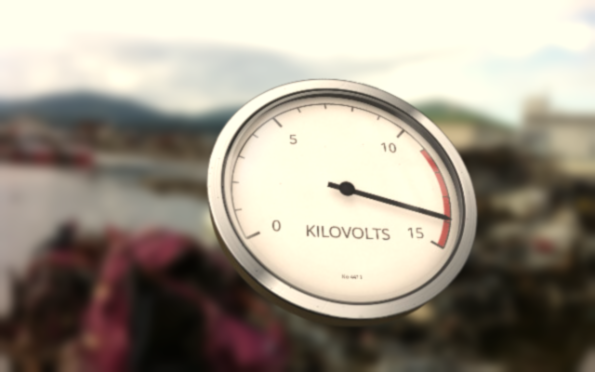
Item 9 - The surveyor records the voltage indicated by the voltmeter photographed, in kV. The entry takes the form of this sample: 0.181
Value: 14
